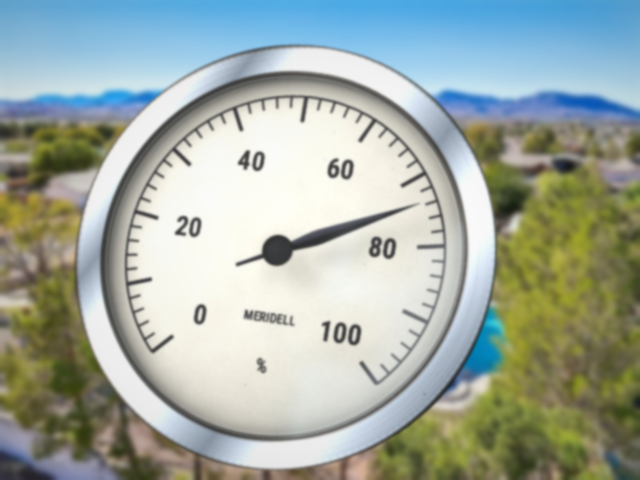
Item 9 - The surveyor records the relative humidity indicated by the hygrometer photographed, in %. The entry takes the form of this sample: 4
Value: 74
